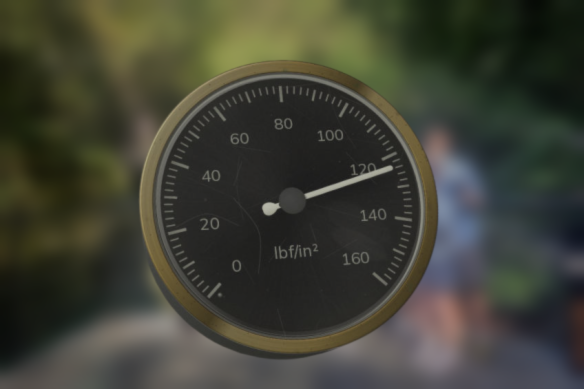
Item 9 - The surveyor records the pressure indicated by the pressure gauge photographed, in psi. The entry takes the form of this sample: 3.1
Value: 124
